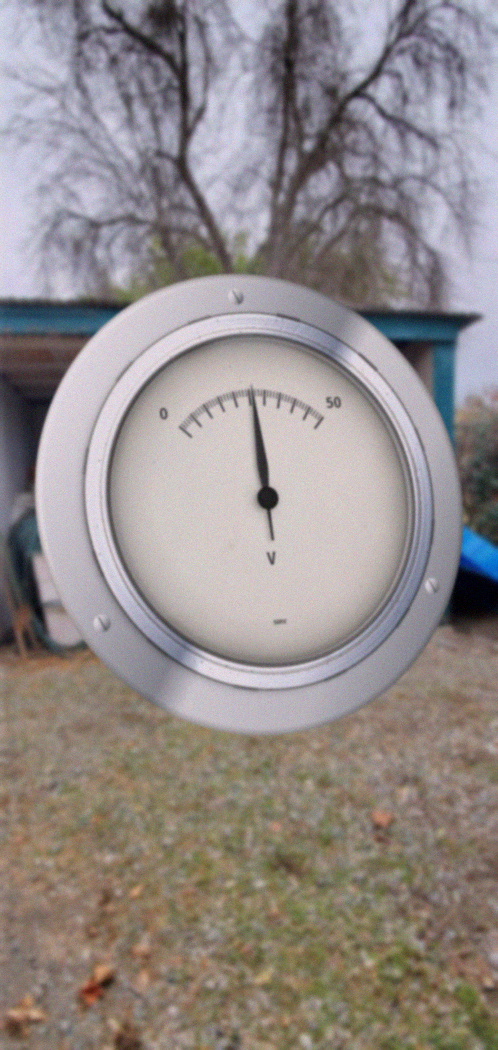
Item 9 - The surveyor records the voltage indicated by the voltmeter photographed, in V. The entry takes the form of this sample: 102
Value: 25
